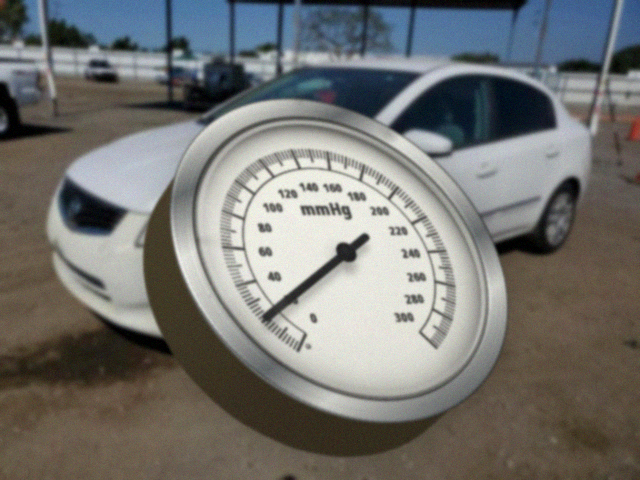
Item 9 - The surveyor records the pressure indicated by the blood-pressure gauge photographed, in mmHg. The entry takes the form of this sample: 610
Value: 20
